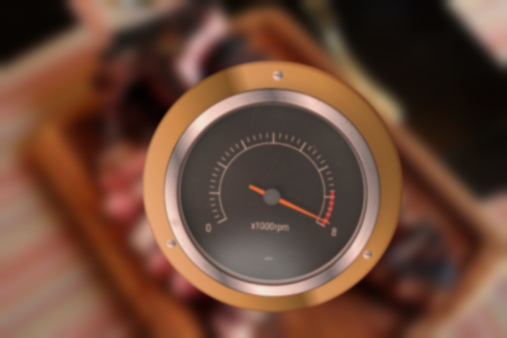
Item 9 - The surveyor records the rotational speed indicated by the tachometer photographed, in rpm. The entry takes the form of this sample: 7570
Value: 7800
